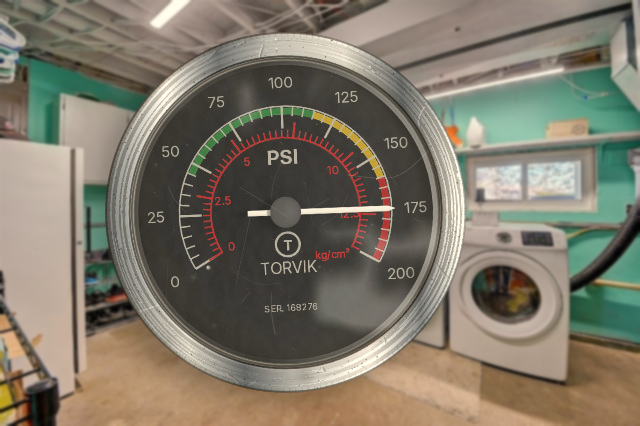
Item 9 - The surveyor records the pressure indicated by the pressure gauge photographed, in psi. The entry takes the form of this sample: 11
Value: 175
